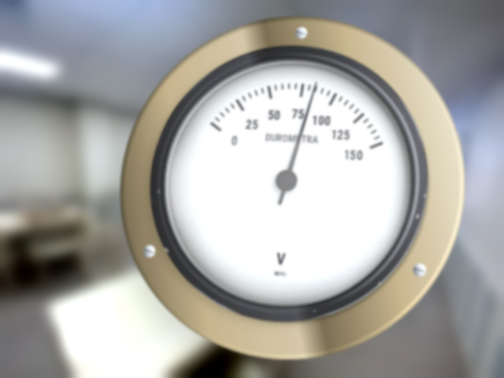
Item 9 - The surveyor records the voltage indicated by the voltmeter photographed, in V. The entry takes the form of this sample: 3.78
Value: 85
